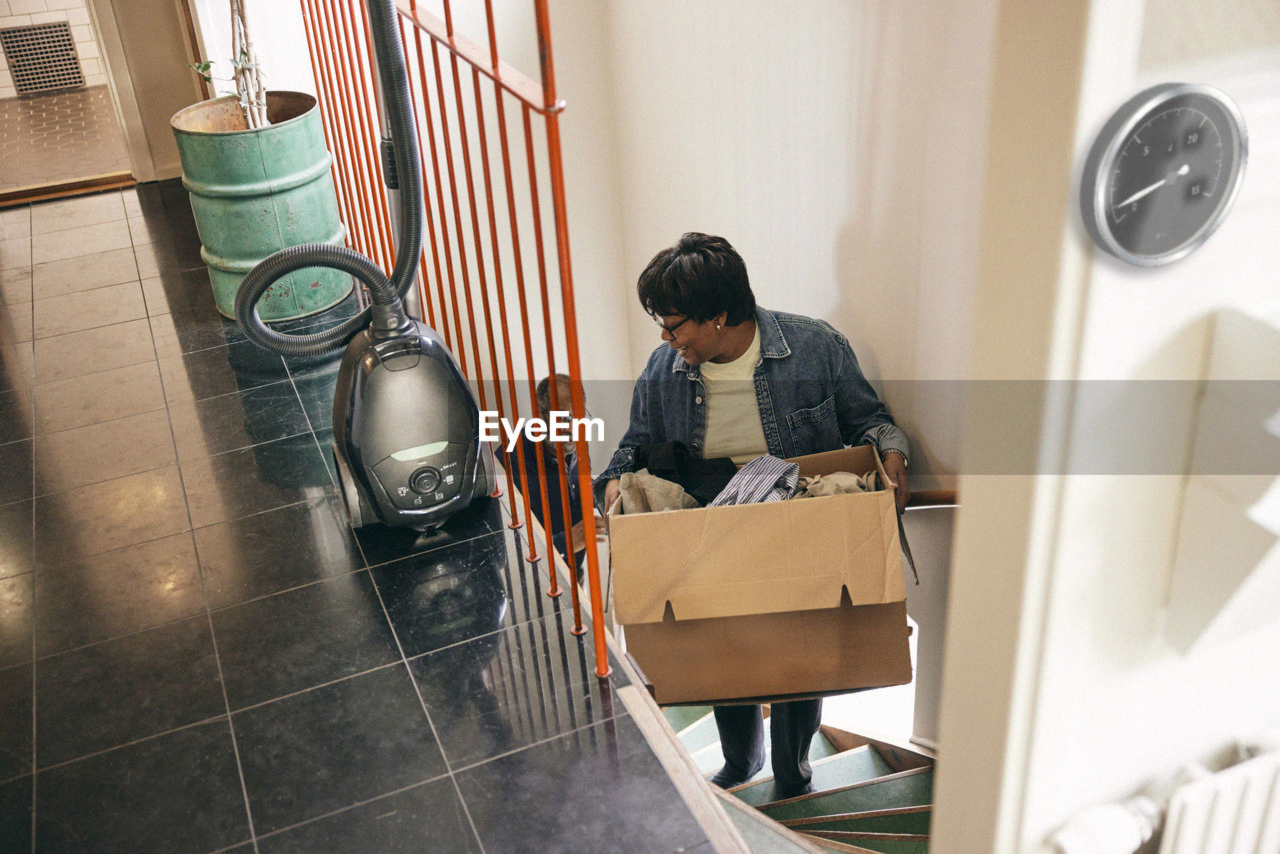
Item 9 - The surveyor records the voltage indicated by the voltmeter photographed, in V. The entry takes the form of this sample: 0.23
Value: 1
